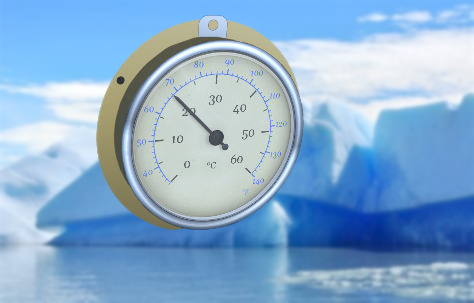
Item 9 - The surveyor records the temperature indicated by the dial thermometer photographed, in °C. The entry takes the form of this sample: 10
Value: 20
